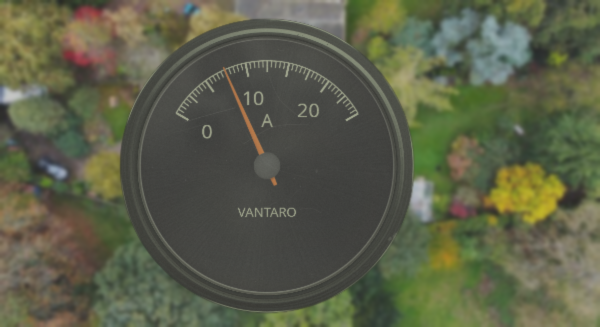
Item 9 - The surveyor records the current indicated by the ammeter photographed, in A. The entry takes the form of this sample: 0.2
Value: 7.5
